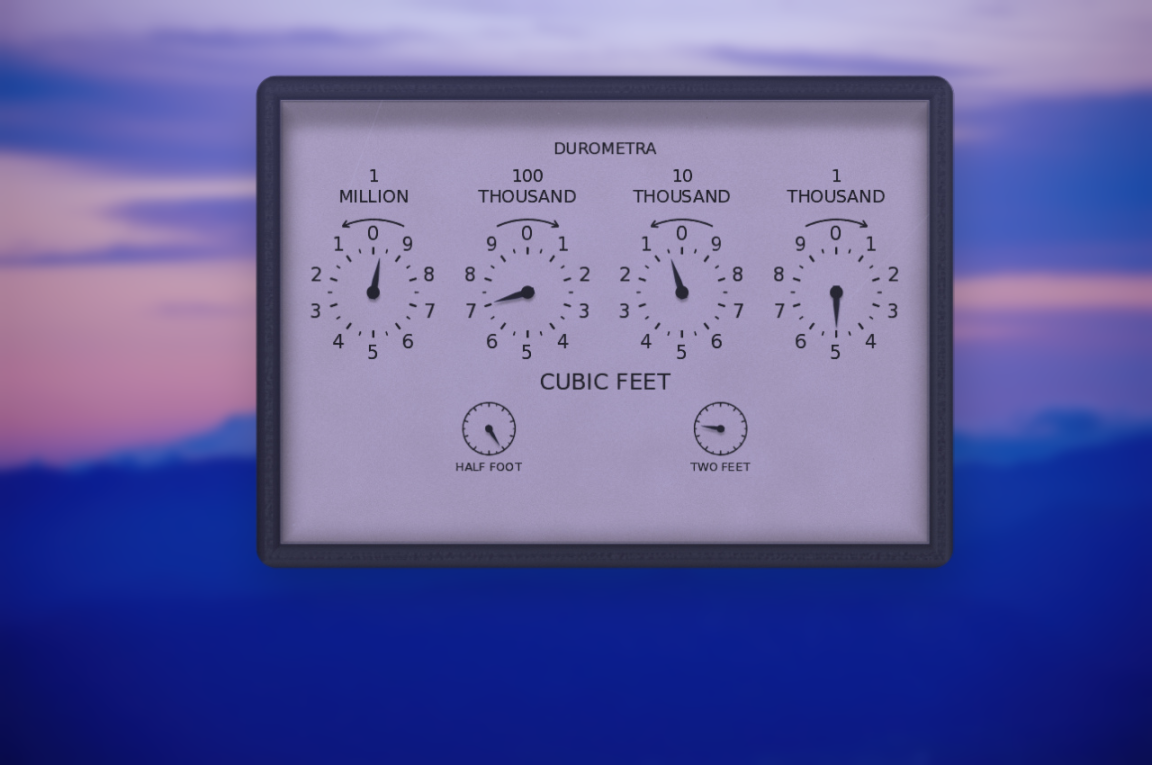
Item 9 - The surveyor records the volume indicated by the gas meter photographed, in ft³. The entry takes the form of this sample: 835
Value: 970500
